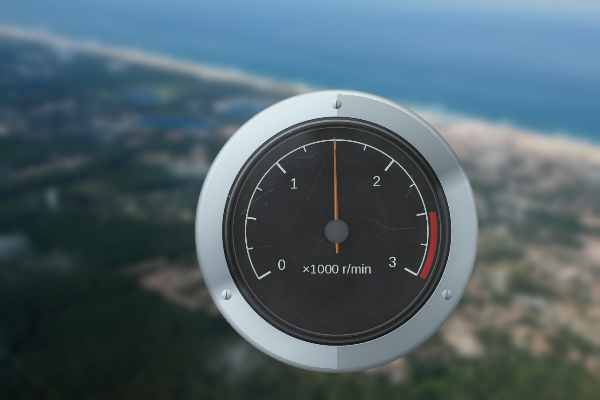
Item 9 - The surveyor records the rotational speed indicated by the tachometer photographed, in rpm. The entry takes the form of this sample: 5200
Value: 1500
